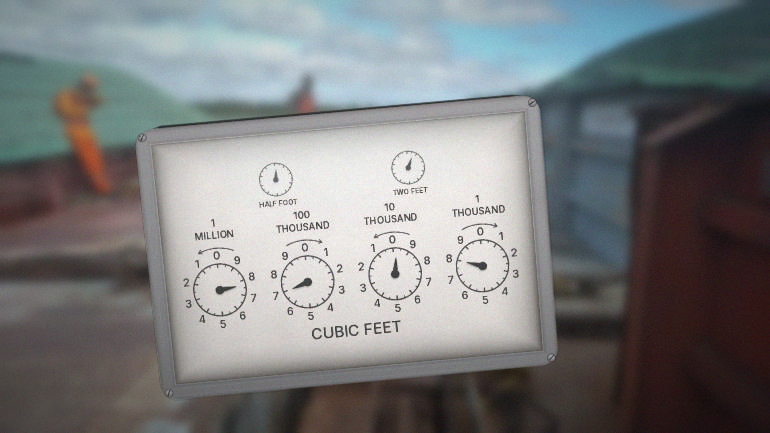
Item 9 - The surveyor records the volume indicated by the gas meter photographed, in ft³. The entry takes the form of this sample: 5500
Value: 769800
